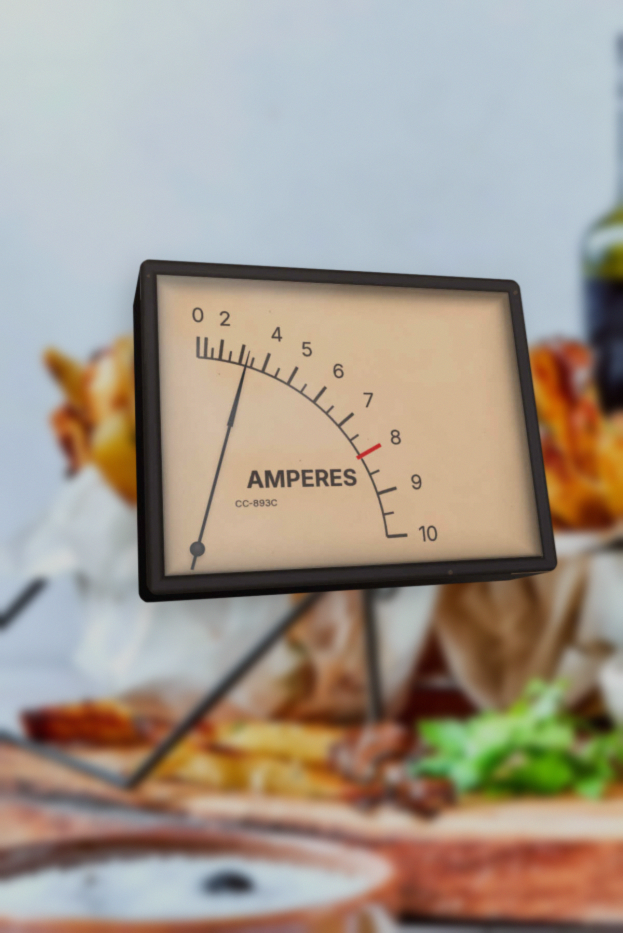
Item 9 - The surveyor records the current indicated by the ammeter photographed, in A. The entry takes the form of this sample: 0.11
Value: 3.25
